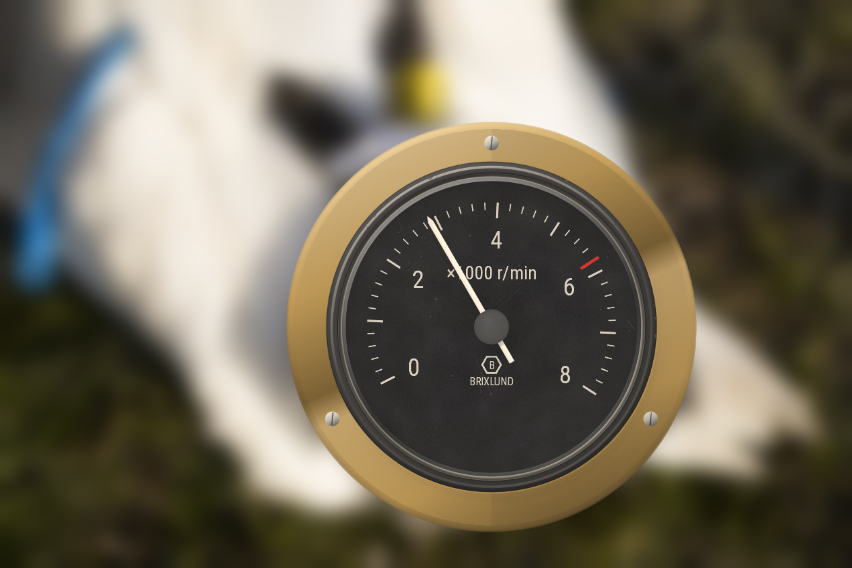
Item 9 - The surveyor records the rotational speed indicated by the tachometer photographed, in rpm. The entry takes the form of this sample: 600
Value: 2900
